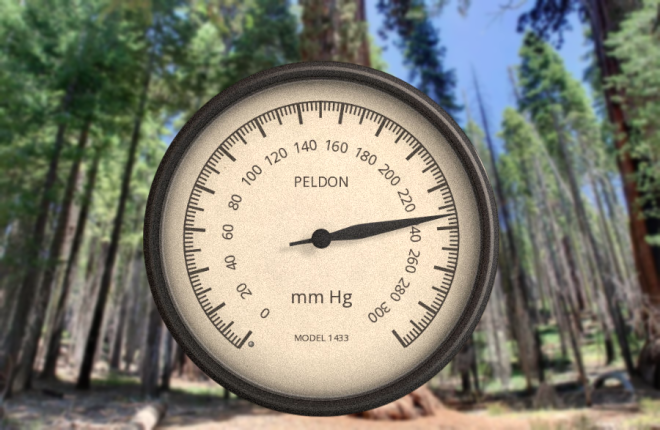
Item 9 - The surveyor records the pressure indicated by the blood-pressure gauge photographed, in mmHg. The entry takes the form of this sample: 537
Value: 234
